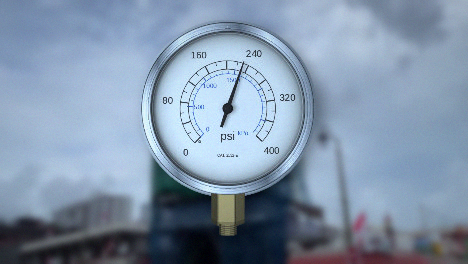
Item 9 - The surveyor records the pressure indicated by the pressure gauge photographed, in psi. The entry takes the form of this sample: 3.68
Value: 230
